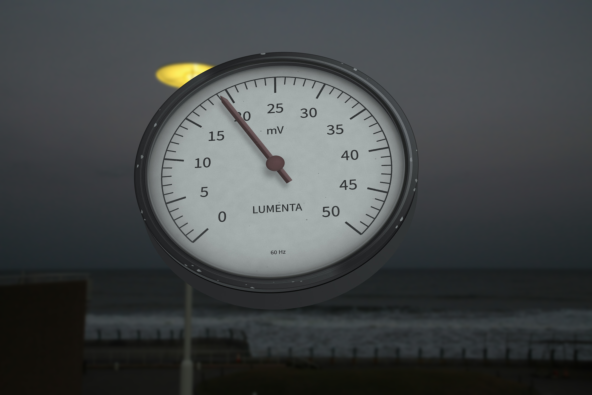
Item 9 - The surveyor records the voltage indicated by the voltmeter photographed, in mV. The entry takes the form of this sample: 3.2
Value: 19
